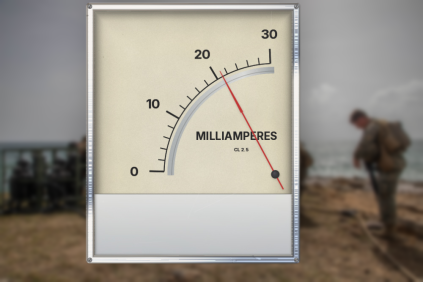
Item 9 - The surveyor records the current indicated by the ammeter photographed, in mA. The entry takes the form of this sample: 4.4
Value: 21
